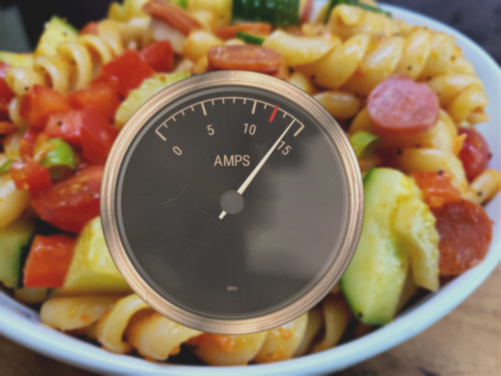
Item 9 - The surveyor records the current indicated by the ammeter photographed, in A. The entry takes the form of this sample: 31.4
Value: 14
